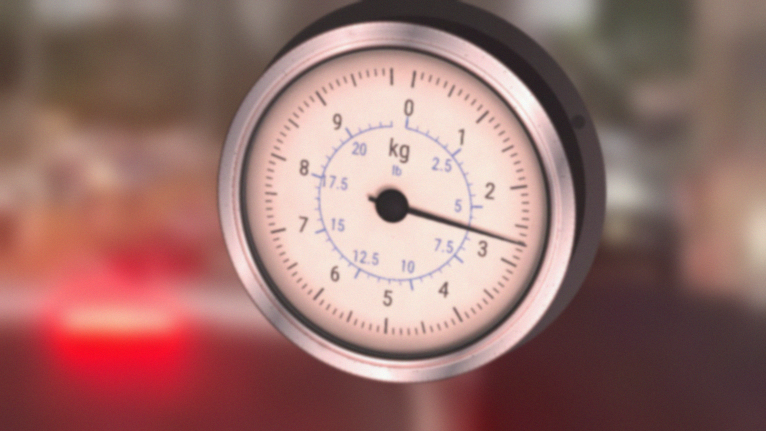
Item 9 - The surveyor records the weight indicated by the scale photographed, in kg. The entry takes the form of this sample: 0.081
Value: 2.7
